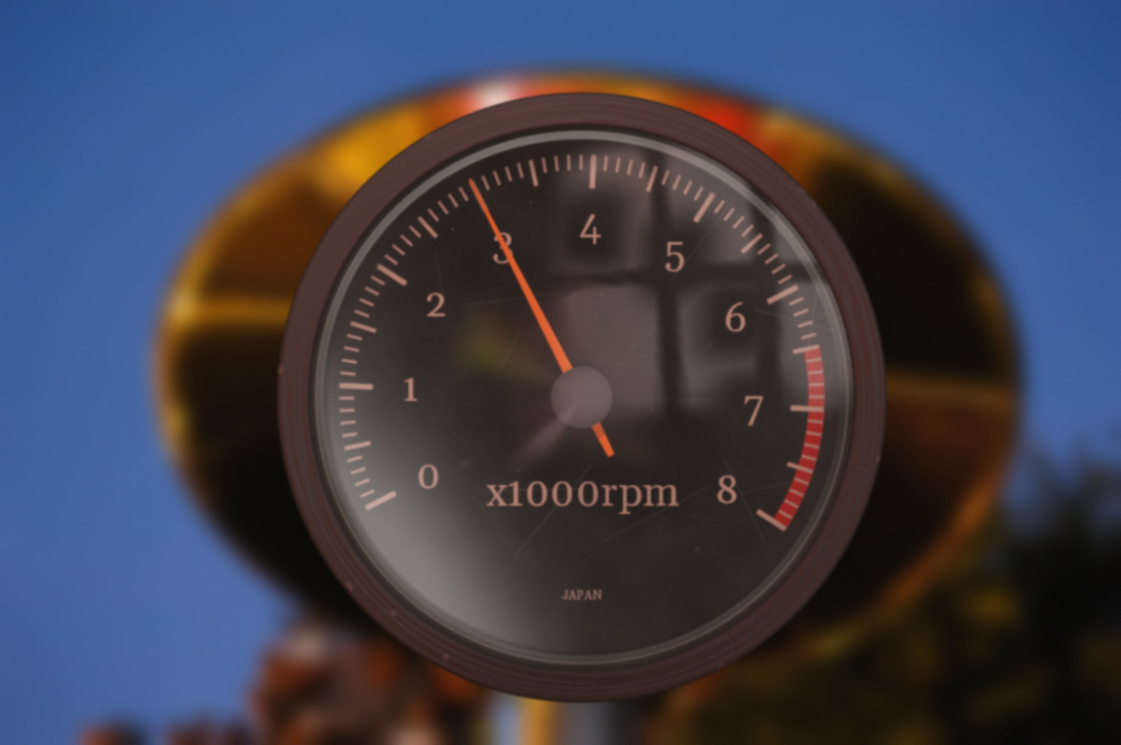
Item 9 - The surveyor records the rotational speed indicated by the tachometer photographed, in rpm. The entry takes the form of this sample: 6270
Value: 3000
